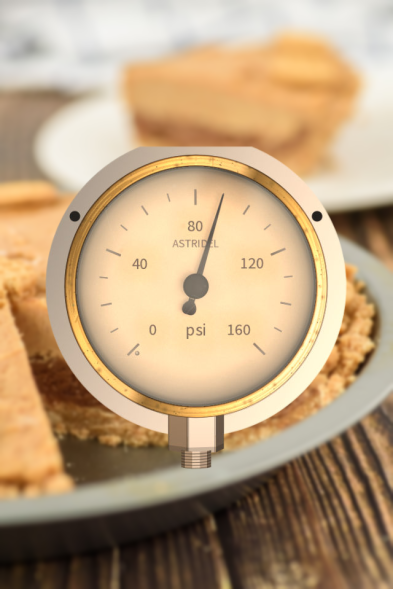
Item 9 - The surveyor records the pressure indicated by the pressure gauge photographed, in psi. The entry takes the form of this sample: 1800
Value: 90
